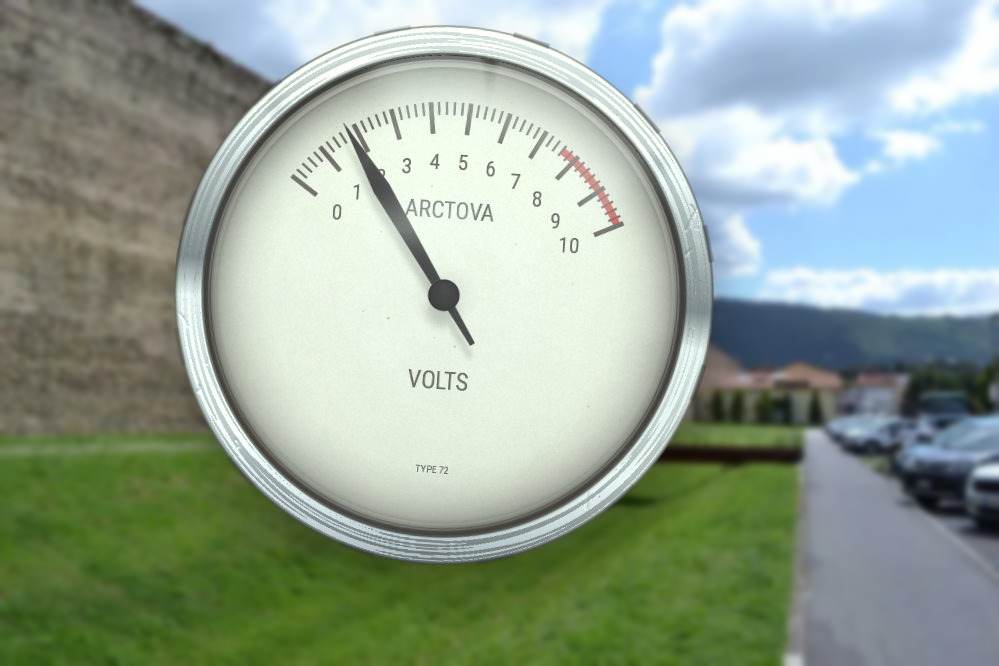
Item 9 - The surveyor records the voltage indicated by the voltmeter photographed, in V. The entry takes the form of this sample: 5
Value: 1.8
